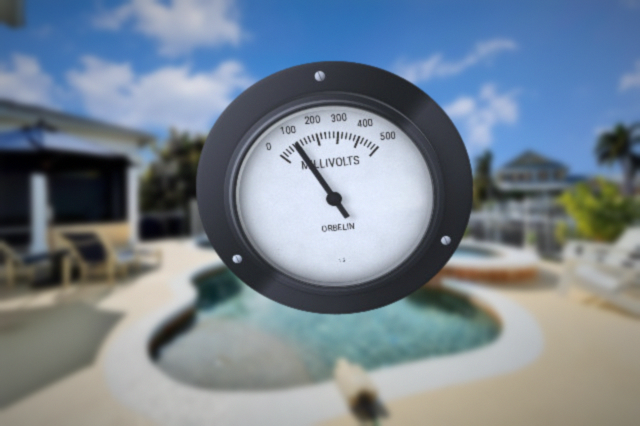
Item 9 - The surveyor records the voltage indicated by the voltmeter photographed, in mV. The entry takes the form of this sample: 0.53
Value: 100
